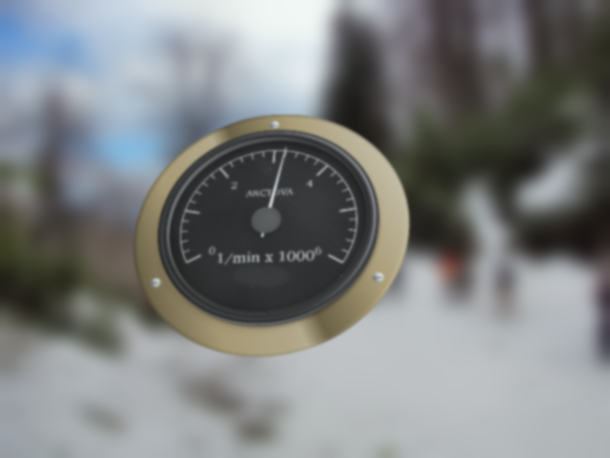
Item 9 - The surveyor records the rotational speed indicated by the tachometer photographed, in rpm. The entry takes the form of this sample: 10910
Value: 3200
